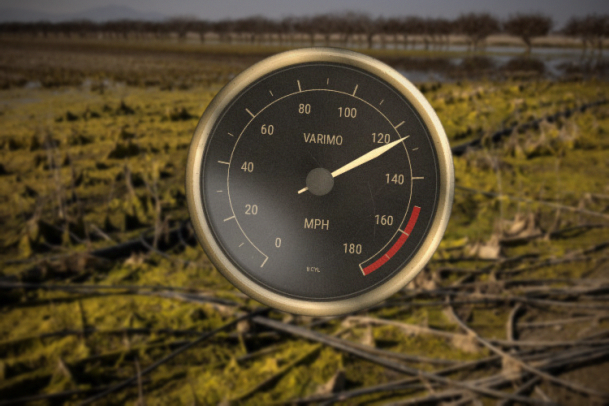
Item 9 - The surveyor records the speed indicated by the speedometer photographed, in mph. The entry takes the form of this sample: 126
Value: 125
